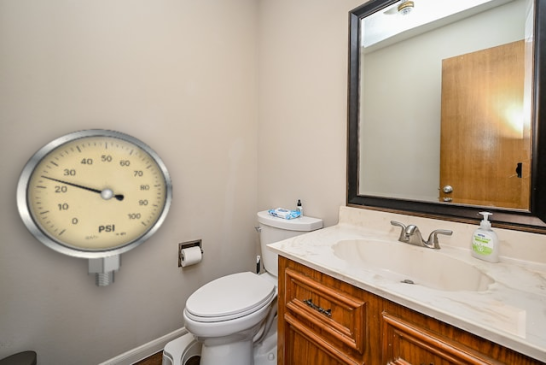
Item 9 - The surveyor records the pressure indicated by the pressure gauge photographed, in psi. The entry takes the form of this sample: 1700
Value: 24
